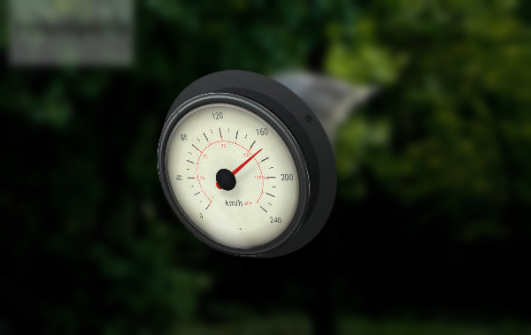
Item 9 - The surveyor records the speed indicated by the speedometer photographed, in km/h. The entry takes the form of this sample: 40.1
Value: 170
